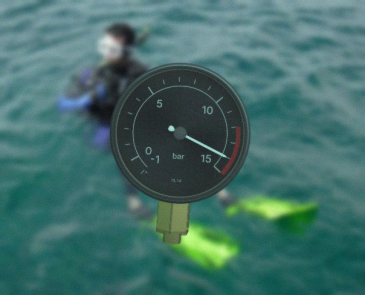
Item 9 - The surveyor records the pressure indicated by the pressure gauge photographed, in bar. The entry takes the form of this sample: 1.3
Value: 14
